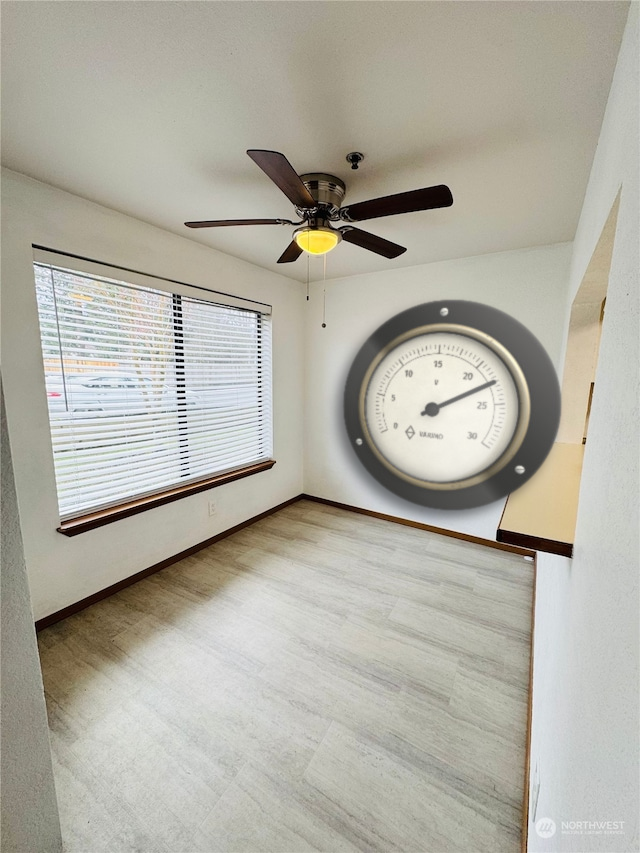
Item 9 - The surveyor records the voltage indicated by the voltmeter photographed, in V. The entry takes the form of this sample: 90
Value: 22.5
